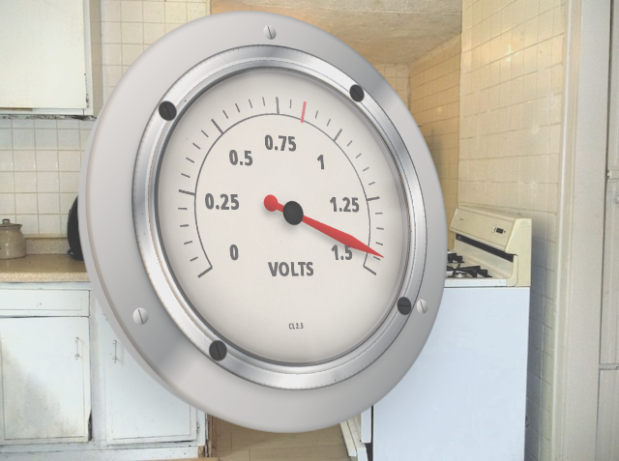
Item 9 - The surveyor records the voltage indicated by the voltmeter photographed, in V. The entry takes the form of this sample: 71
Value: 1.45
